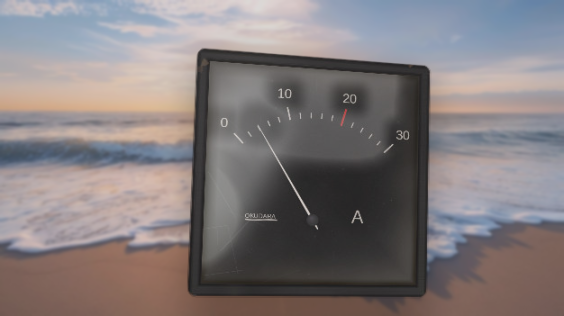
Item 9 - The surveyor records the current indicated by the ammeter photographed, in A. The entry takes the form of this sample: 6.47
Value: 4
